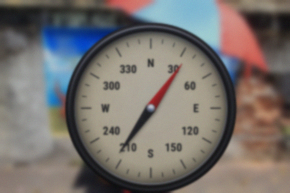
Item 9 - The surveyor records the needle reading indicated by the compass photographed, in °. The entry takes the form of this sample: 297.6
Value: 35
